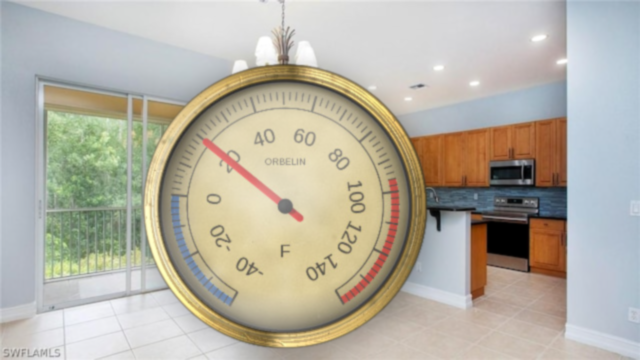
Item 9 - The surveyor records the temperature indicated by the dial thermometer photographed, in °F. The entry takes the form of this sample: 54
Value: 20
